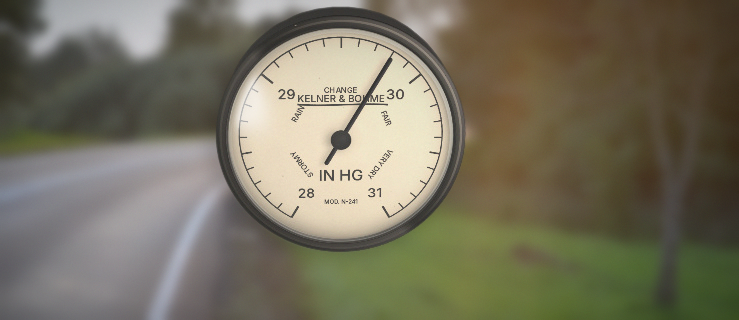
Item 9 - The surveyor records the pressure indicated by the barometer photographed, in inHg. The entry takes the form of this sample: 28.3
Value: 29.8
